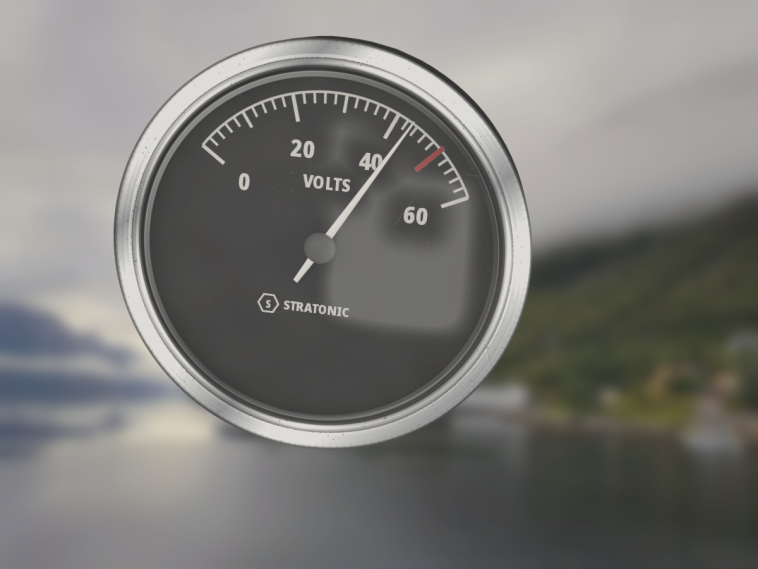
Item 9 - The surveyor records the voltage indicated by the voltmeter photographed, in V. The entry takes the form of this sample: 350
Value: 43
